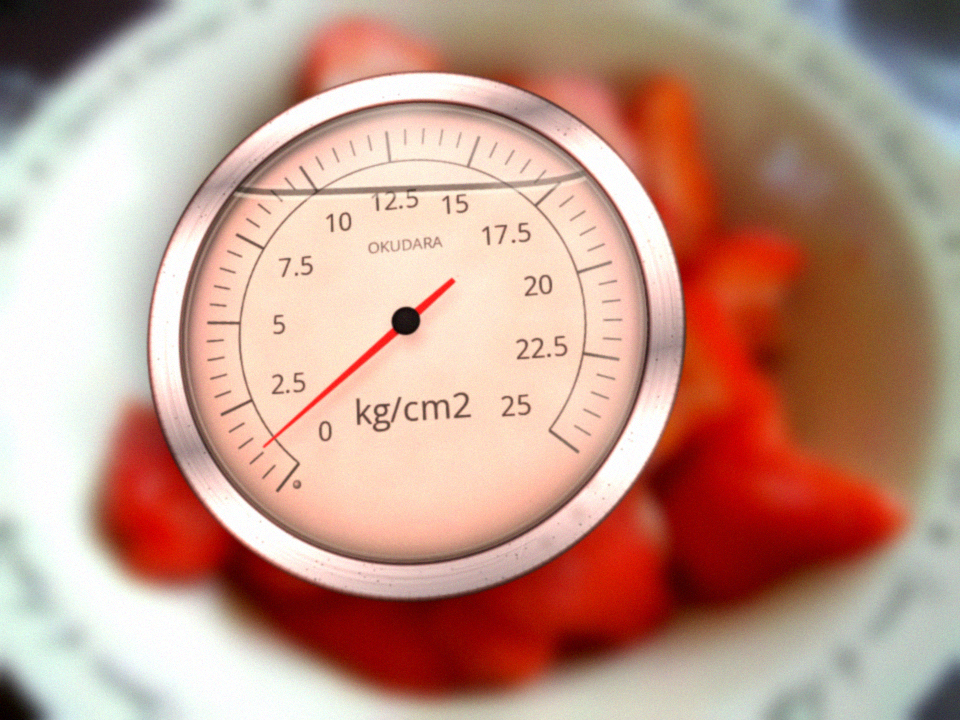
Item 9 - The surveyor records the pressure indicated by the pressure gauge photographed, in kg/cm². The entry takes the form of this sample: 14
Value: 1
